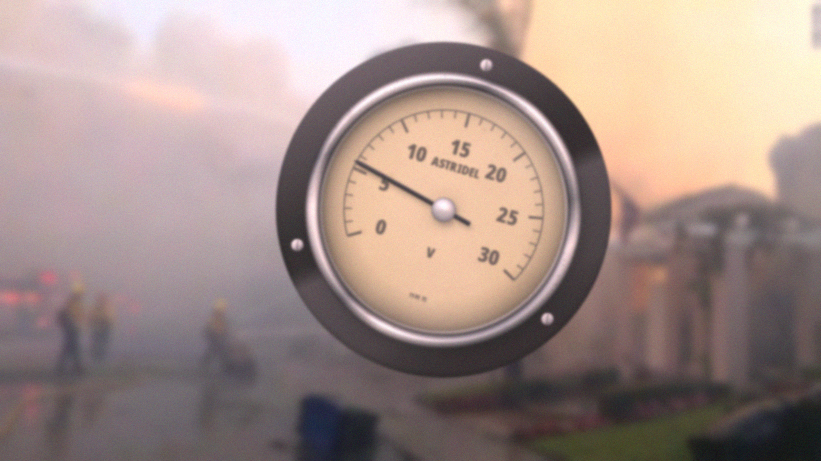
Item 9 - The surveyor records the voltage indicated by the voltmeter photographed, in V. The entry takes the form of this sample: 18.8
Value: 5.5
